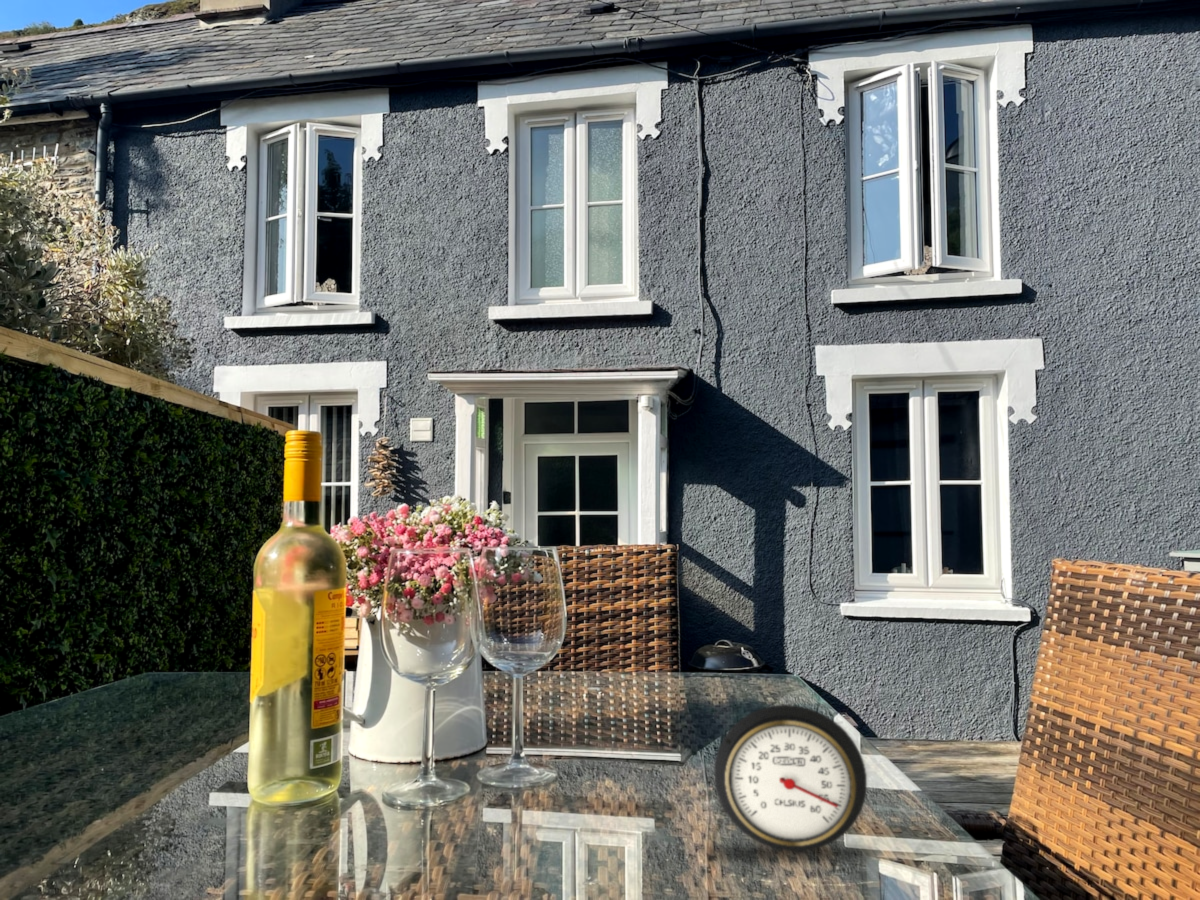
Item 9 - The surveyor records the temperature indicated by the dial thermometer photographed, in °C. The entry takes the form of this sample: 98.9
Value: 55
